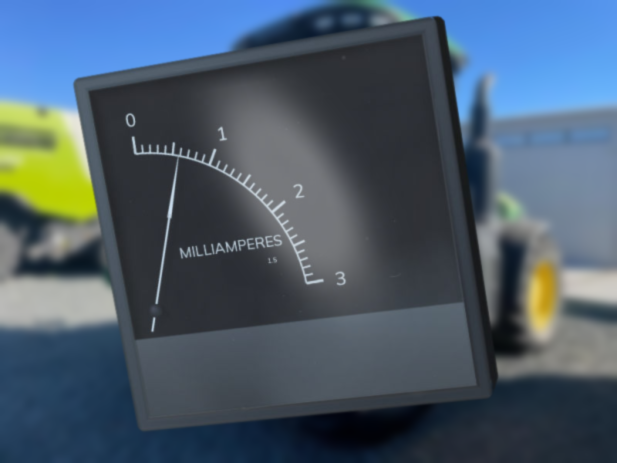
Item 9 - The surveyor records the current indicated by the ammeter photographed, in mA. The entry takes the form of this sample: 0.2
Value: 0.6
